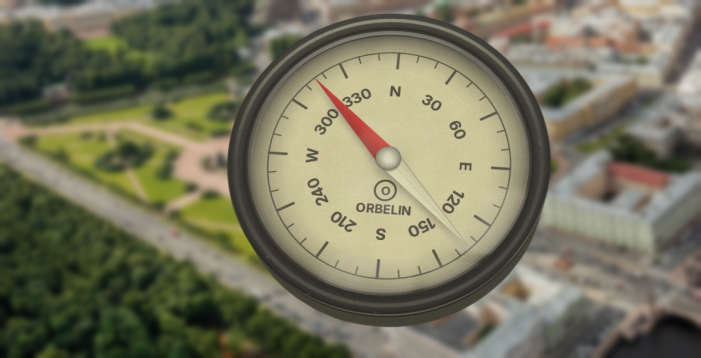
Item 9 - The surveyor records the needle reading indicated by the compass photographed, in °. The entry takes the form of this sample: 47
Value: 315
